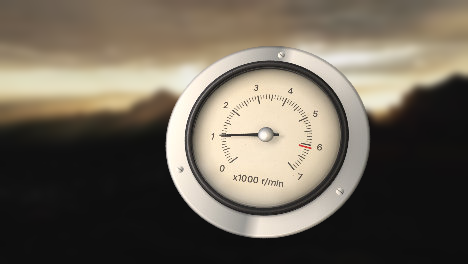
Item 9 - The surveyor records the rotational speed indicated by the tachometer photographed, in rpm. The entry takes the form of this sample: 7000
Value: 1000
